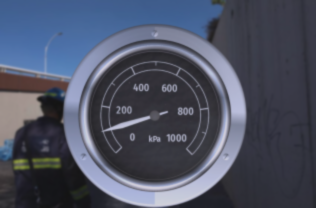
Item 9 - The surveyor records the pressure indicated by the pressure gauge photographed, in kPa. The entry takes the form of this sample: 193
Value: 100
